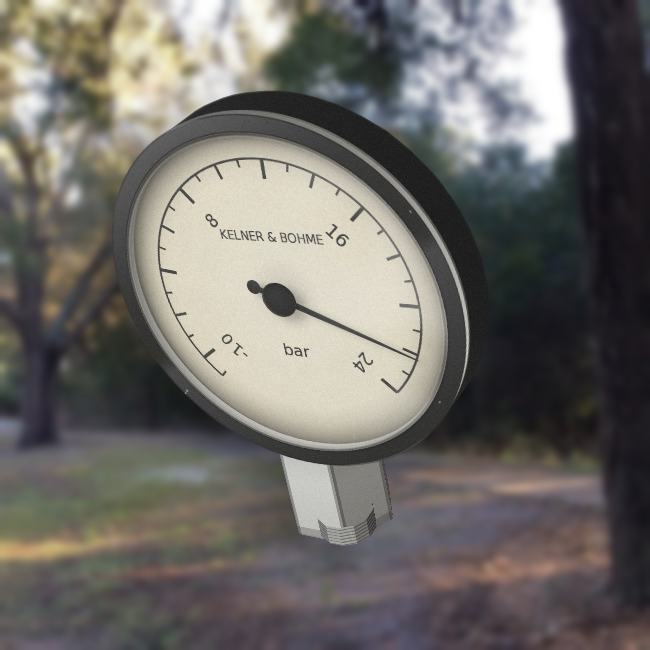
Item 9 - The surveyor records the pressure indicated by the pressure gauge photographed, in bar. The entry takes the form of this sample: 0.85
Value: 22
